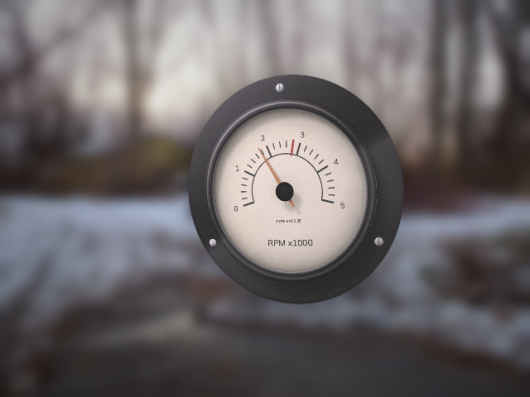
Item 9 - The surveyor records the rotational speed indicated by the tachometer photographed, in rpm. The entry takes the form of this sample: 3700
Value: 1800
